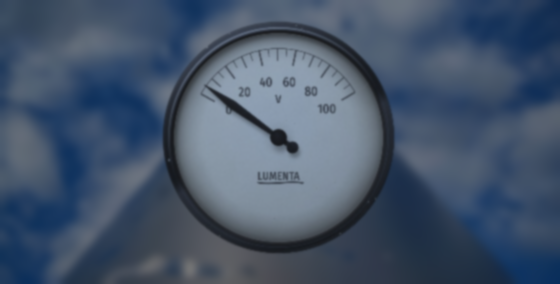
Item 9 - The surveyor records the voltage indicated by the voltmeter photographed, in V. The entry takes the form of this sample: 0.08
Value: 5
